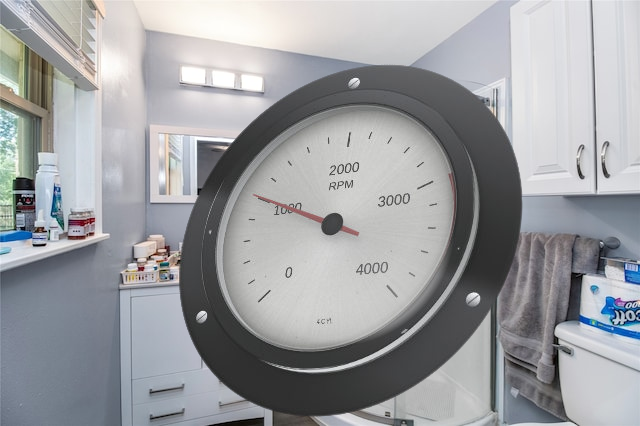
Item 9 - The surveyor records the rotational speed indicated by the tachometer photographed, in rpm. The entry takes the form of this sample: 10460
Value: 1000
